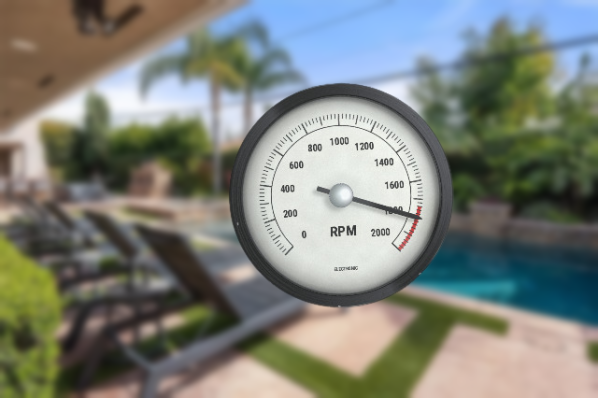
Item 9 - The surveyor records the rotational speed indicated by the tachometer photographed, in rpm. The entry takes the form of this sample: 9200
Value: 1800
